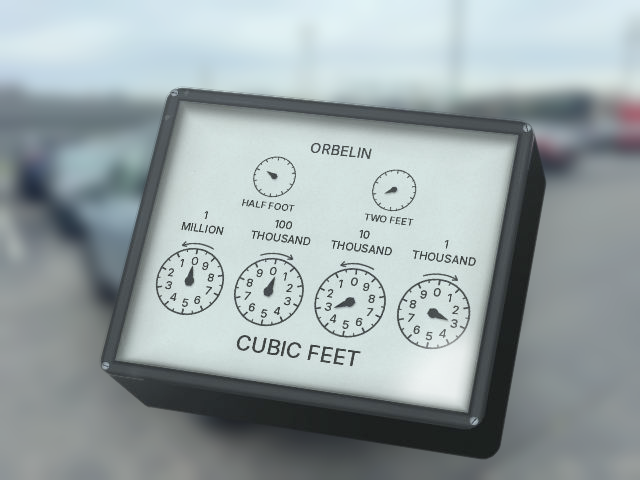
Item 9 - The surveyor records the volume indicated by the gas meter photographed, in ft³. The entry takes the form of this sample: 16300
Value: 3300
